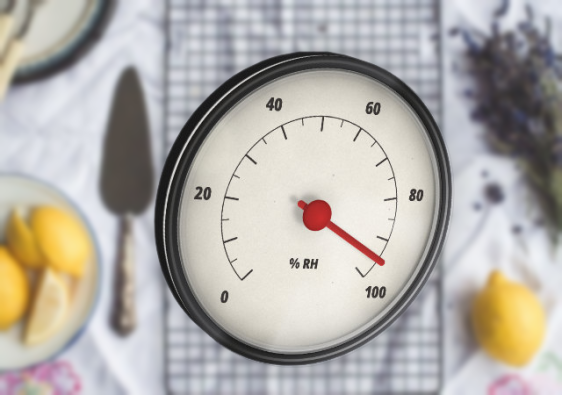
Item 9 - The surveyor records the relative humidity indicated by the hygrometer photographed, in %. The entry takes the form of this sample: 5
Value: 95
